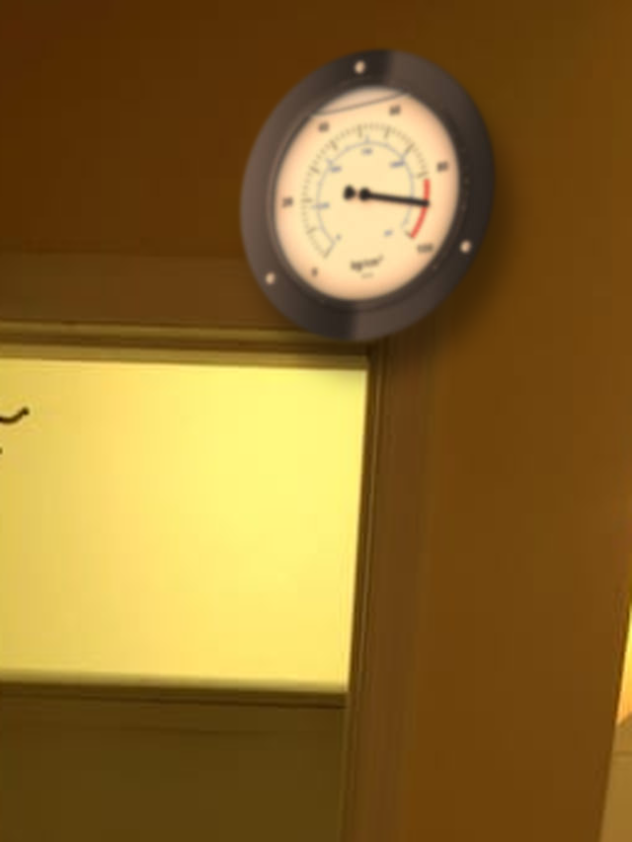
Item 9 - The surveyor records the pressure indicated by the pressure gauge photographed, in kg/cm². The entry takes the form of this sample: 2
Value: 90
